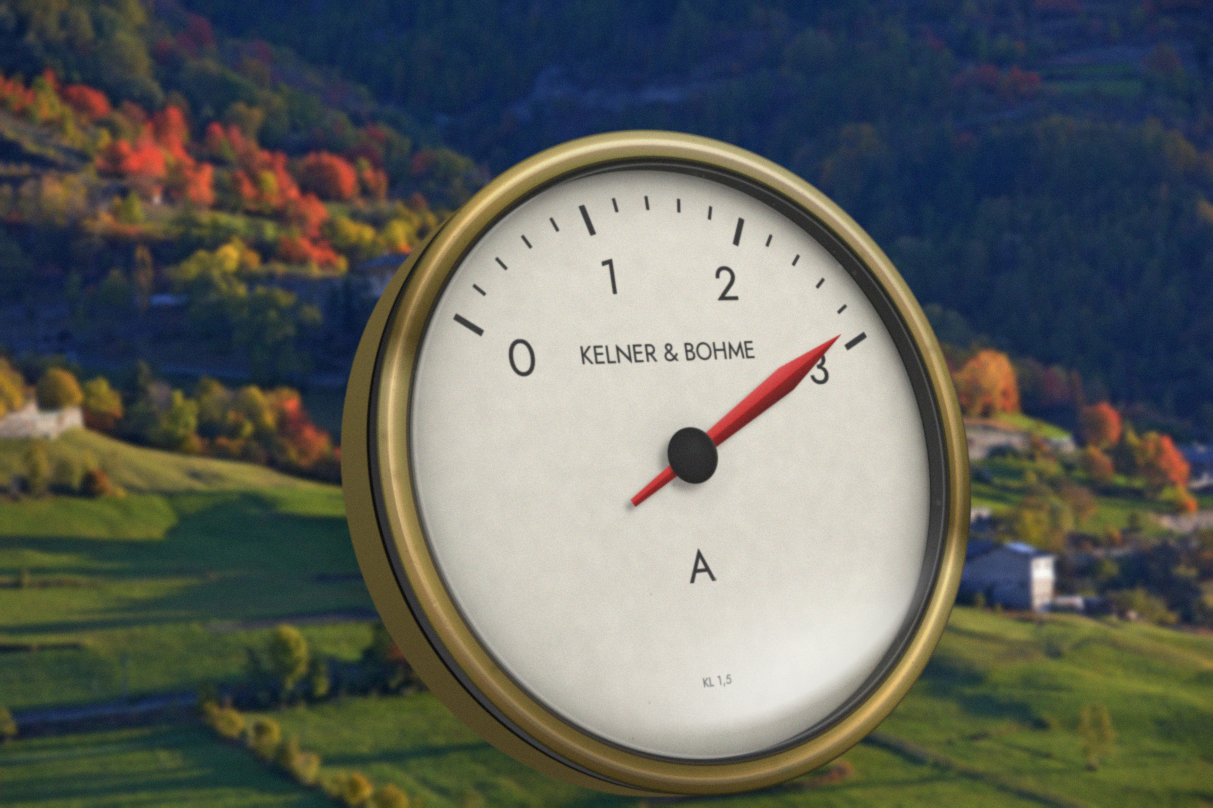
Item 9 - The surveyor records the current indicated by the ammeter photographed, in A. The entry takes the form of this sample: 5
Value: 2.9
